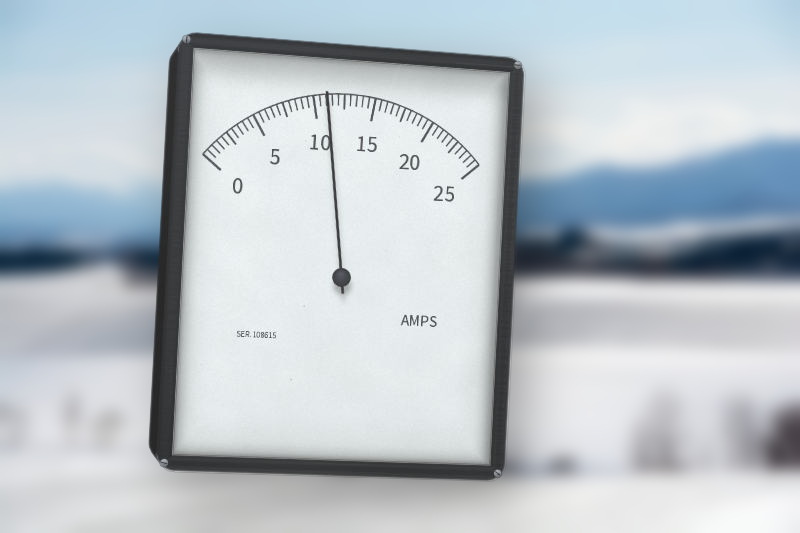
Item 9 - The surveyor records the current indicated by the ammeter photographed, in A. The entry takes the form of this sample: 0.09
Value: 11
